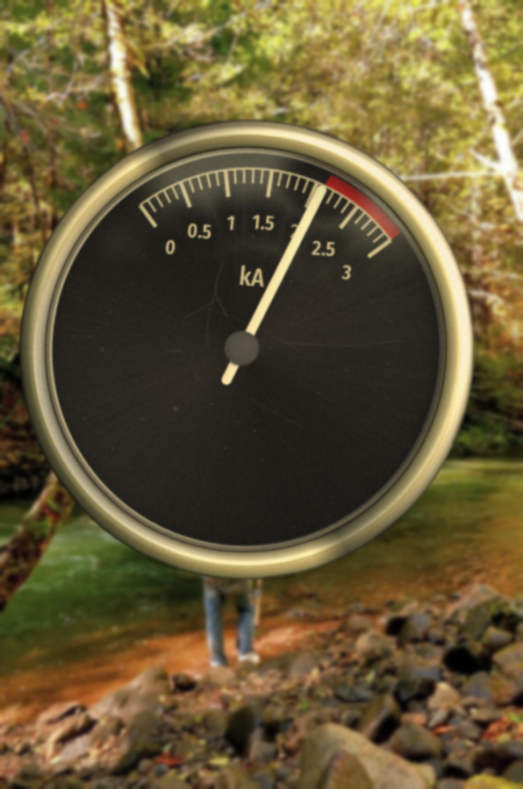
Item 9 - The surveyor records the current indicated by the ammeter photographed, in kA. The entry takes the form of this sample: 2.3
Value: 2.1
